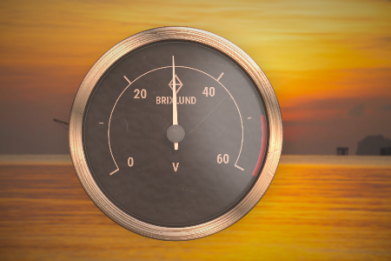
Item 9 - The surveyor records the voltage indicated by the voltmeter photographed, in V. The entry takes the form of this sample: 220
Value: 30
